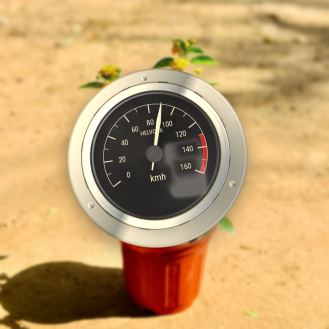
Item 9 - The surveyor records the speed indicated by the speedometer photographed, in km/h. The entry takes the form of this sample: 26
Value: 90
